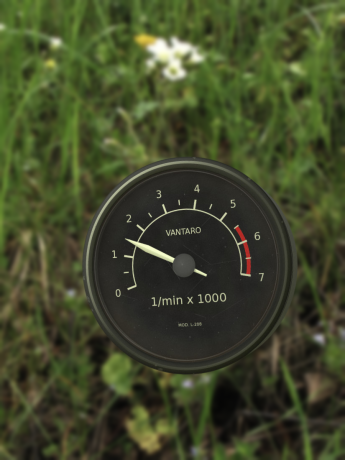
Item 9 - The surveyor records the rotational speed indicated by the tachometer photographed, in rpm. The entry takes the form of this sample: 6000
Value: 1500
